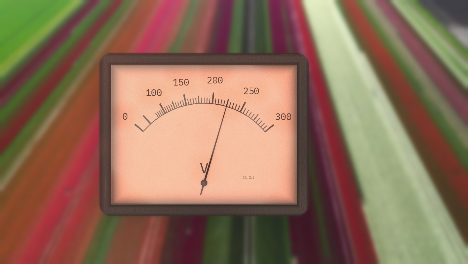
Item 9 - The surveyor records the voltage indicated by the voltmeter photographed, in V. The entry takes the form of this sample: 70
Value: 225
